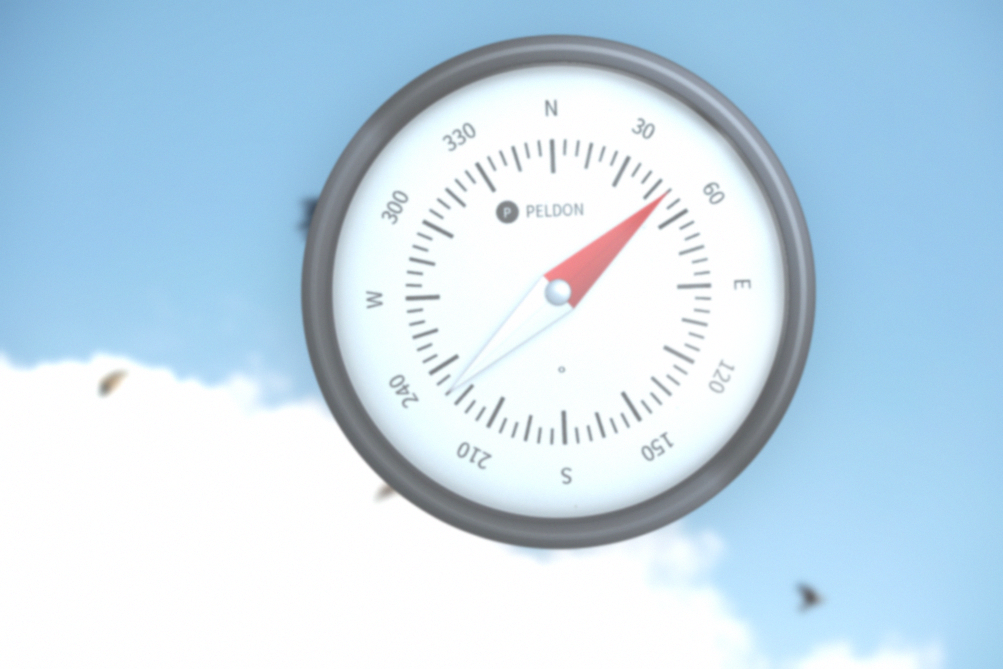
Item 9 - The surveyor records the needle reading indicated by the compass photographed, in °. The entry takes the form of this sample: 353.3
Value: 50
